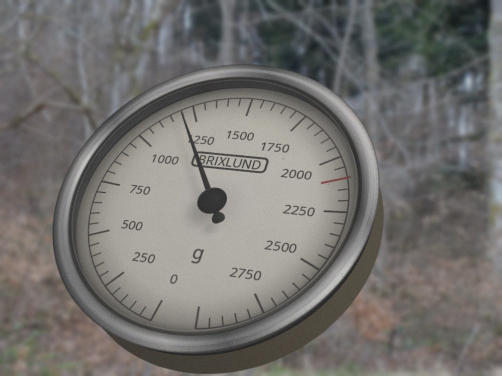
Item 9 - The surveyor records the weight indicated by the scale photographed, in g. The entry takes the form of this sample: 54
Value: 1200
